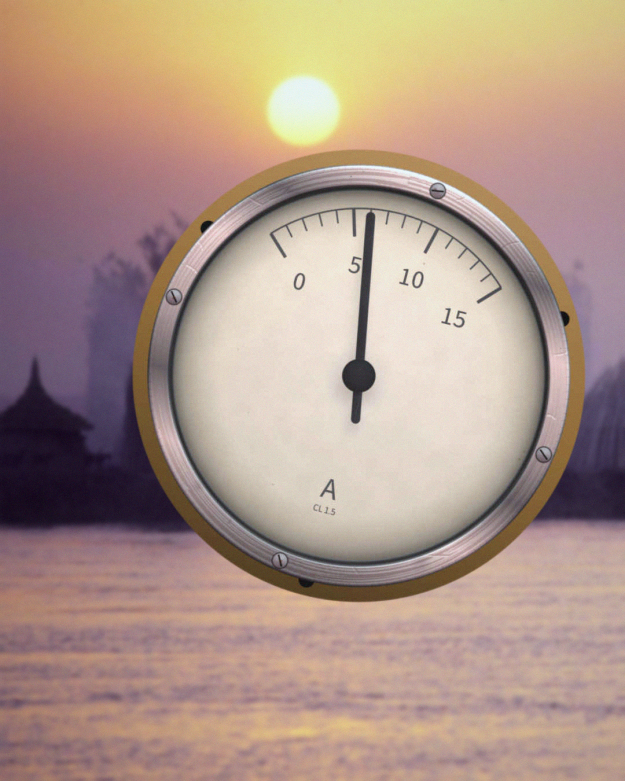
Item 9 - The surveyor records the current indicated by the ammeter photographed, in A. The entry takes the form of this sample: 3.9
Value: 6
